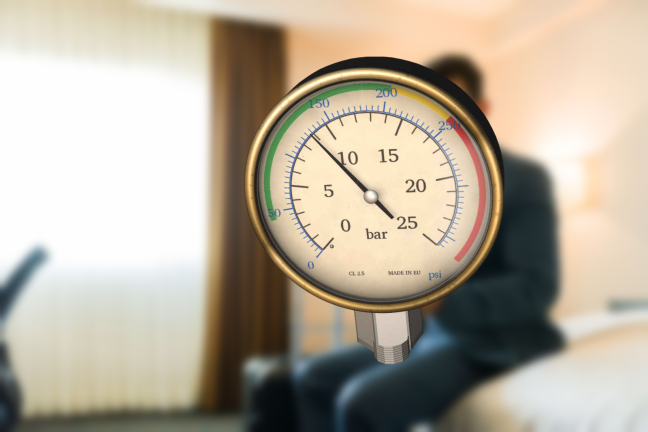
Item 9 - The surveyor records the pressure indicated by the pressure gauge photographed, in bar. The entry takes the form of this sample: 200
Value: 9
